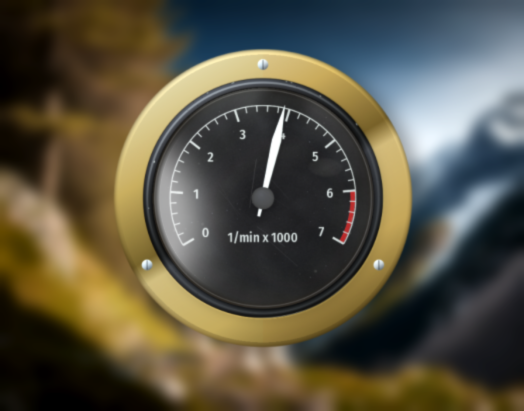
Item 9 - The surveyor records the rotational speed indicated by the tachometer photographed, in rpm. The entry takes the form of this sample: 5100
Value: 3900
